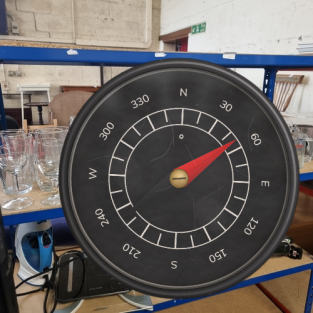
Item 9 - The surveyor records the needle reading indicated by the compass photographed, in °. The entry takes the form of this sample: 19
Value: 52.5
